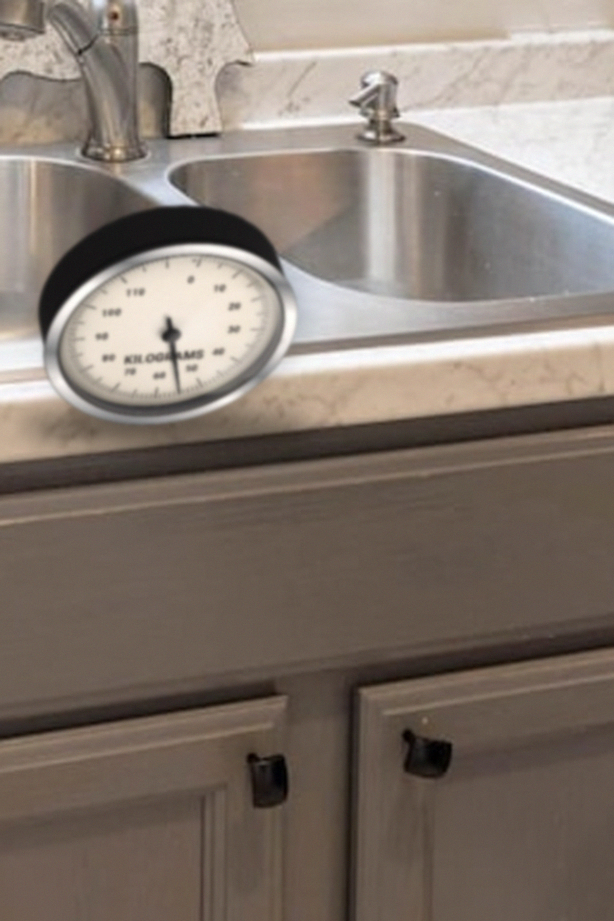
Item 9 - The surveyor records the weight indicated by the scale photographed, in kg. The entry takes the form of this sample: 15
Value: 55
